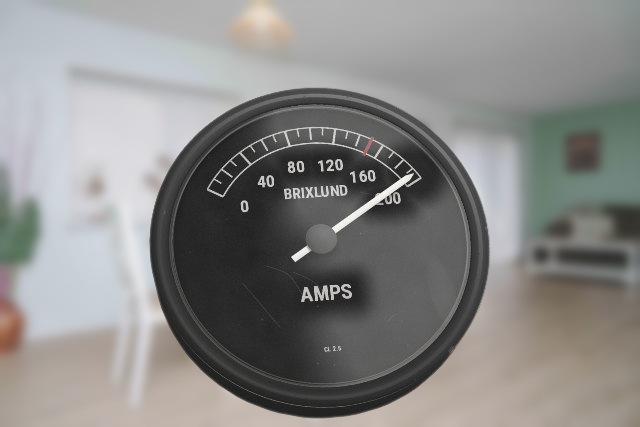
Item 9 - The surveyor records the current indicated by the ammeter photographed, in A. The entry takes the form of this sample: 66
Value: 195
